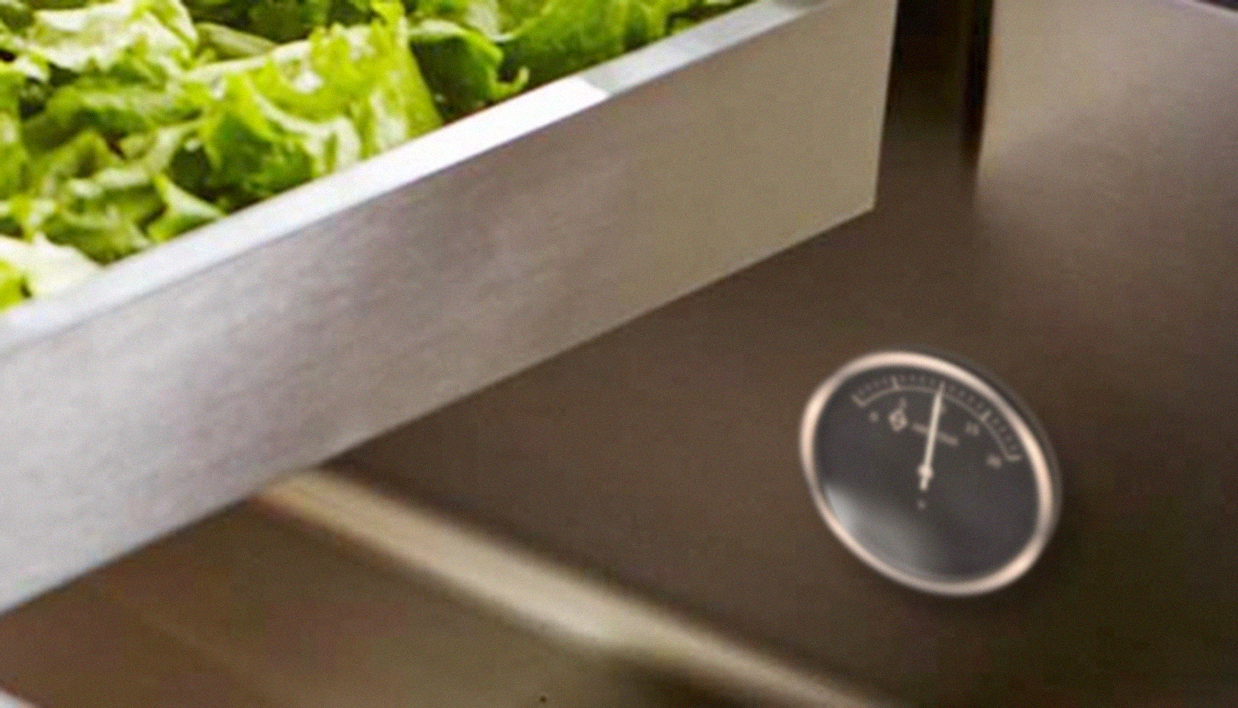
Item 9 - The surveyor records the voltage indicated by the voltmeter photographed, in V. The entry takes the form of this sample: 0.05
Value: 10
